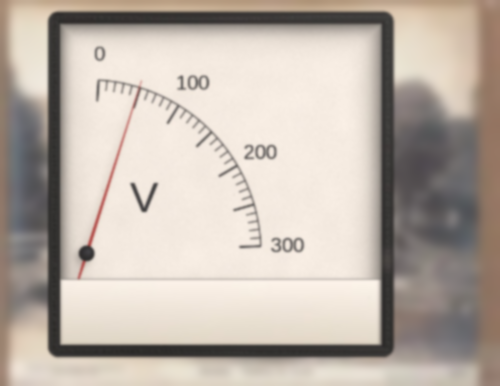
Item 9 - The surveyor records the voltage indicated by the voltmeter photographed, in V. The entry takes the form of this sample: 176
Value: 50
